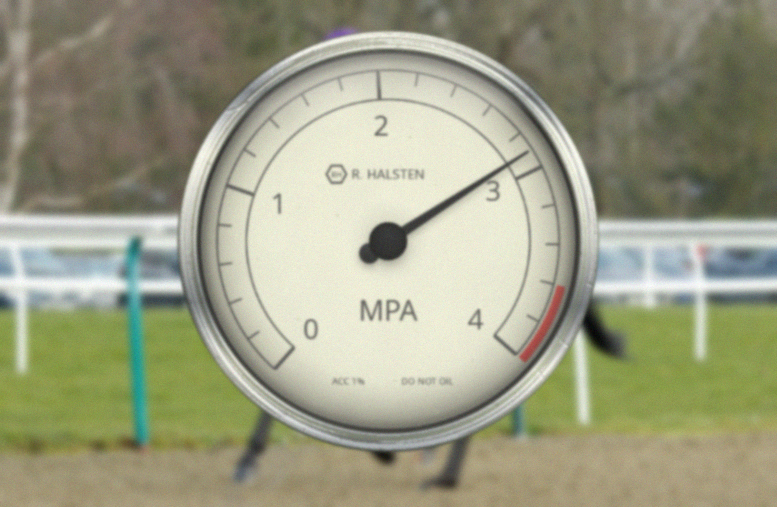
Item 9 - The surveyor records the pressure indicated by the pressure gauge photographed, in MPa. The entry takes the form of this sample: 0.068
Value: 2.9
